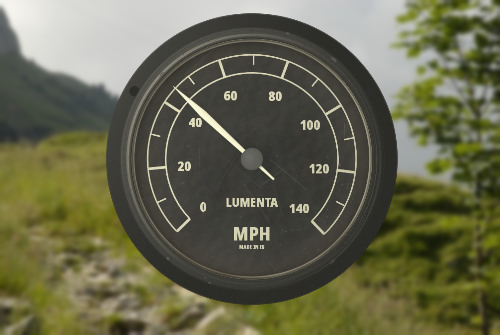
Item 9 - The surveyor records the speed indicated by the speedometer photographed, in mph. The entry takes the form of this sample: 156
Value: 45
